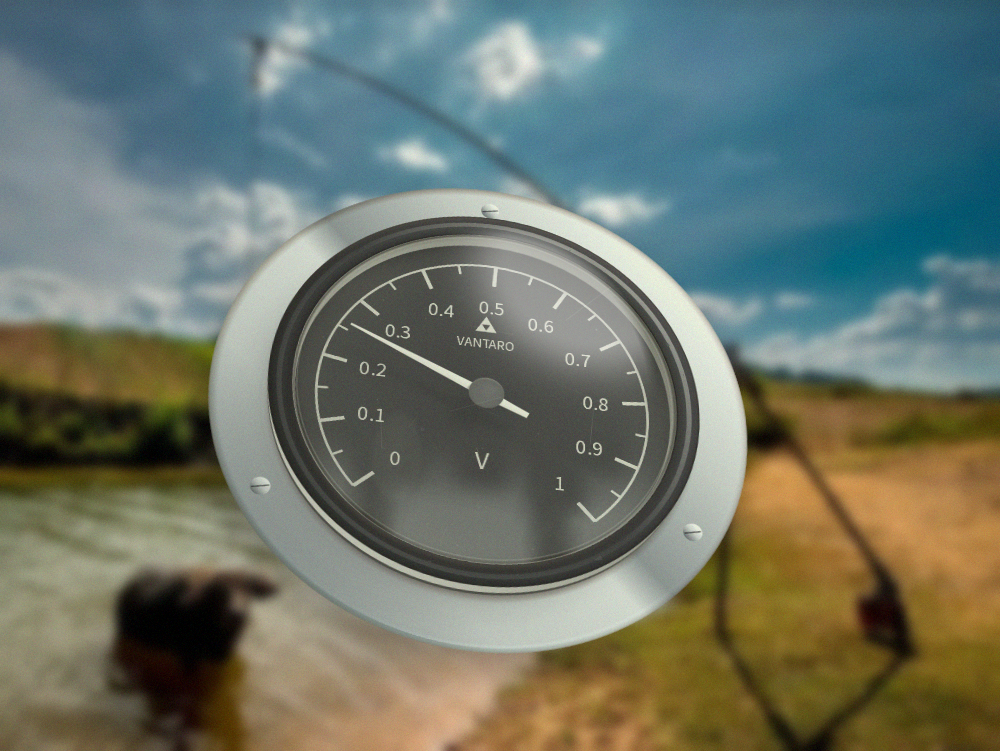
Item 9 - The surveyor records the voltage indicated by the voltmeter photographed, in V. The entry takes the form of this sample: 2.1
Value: 0.25
